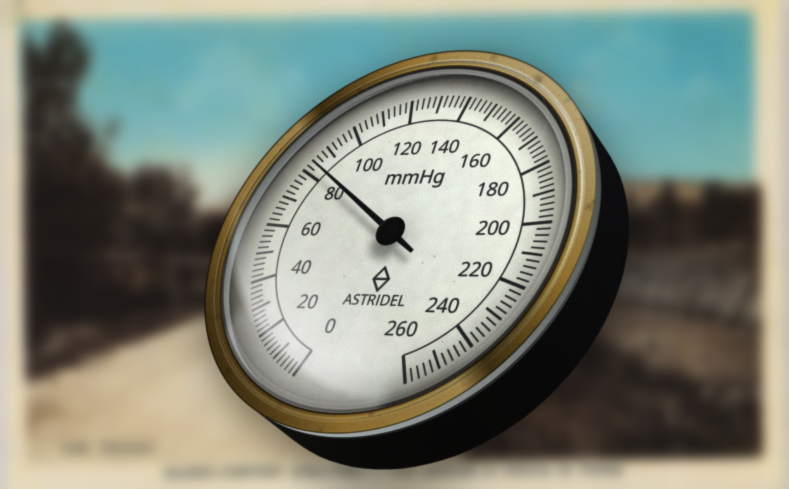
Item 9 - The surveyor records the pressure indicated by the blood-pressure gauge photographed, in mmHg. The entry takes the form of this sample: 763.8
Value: 84
